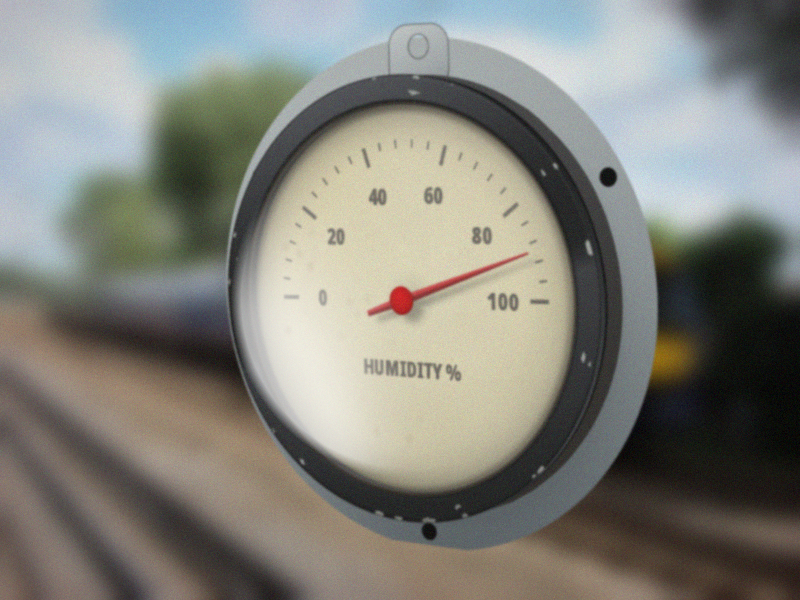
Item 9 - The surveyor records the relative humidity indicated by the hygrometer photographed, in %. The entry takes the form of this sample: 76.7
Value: 90
